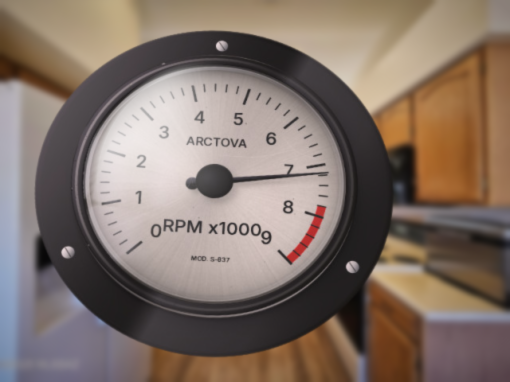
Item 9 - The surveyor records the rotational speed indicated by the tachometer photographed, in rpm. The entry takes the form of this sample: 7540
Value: 7200
